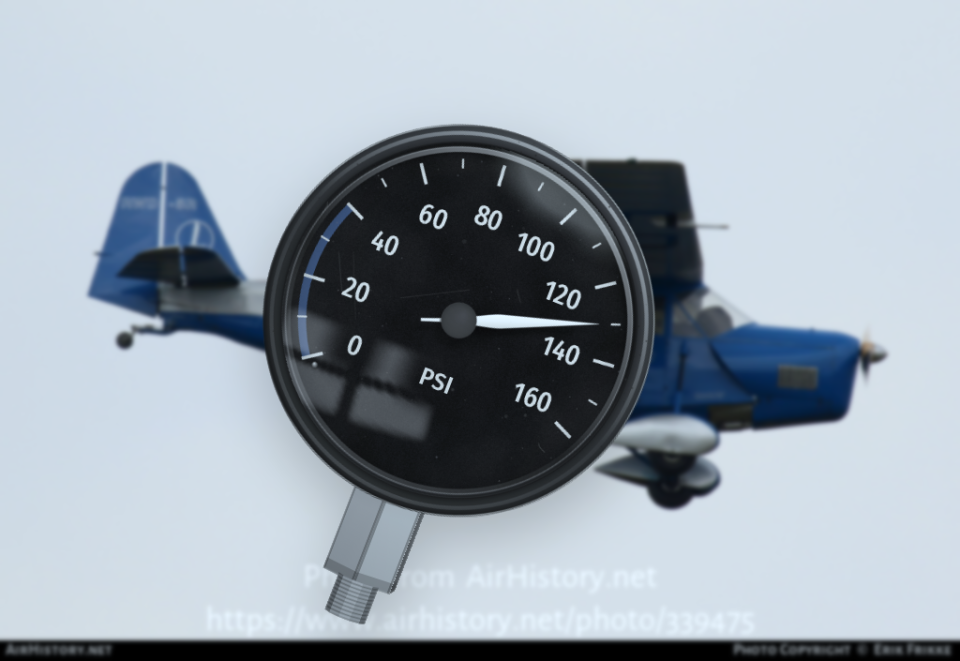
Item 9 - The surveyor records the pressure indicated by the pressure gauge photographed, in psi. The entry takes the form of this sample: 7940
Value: 130
